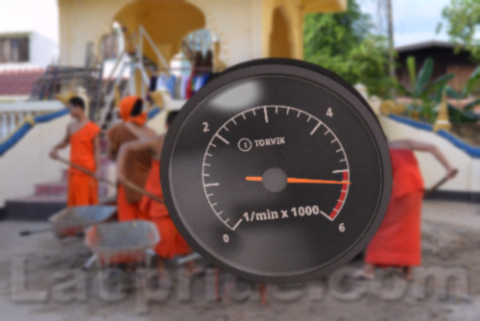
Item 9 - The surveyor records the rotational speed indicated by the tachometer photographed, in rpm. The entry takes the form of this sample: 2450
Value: 5200
